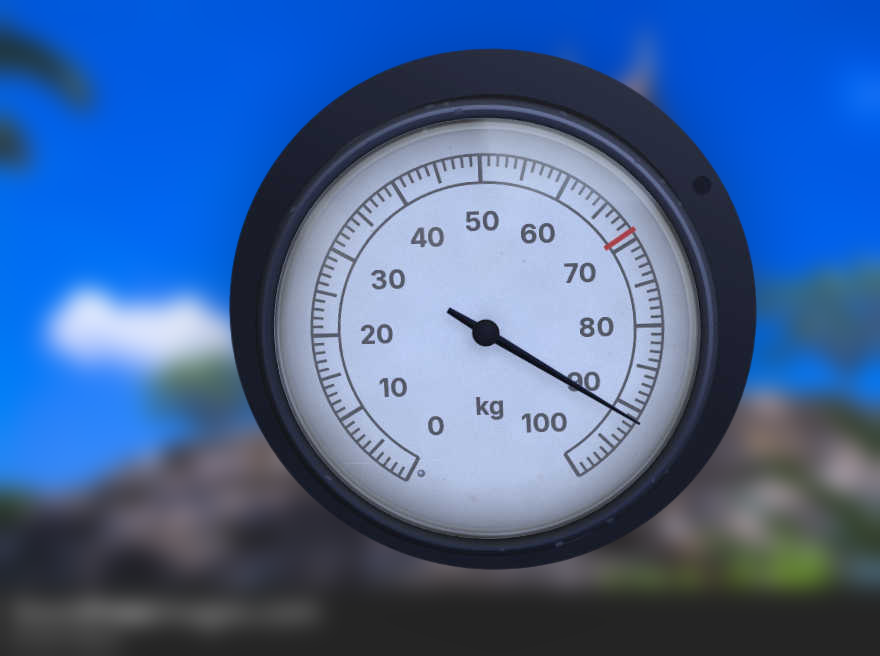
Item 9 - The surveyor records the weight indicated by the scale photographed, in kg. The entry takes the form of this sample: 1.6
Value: 91
